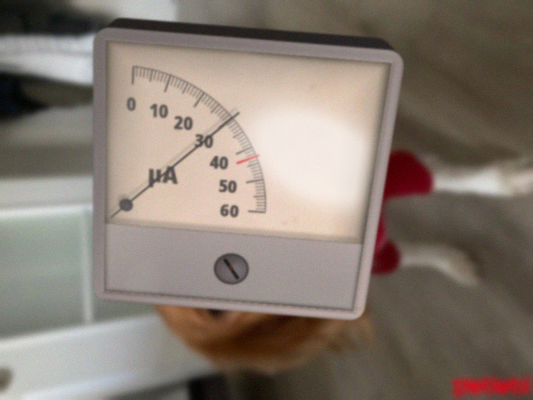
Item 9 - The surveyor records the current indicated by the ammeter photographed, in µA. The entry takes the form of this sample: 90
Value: 30
